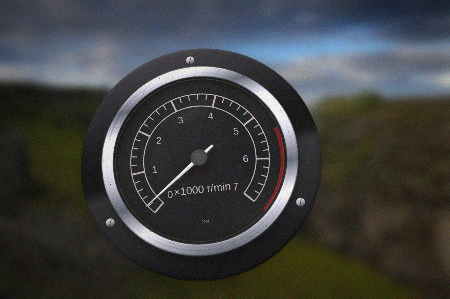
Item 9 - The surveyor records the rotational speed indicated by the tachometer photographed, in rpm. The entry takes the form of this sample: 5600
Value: 200
